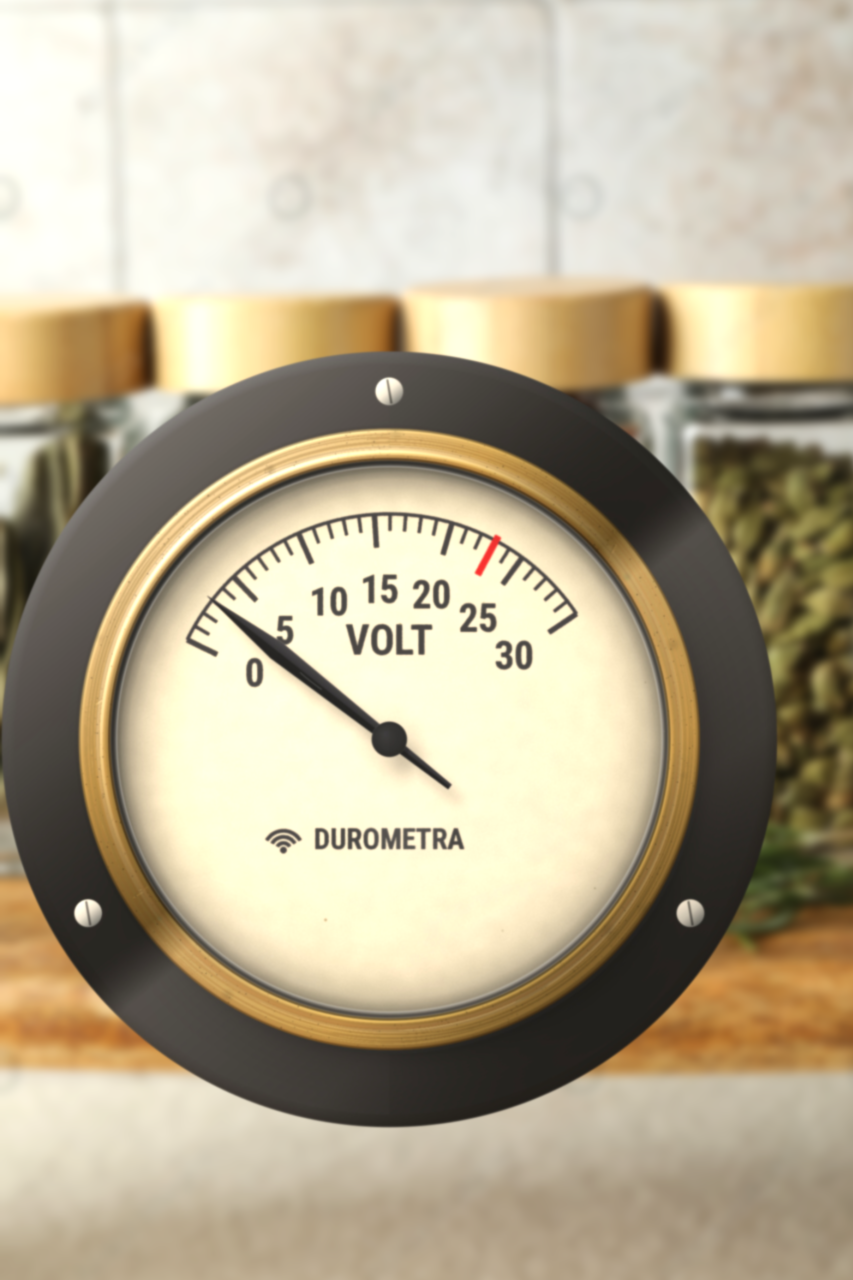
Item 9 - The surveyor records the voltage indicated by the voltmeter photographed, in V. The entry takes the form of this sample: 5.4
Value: 3
